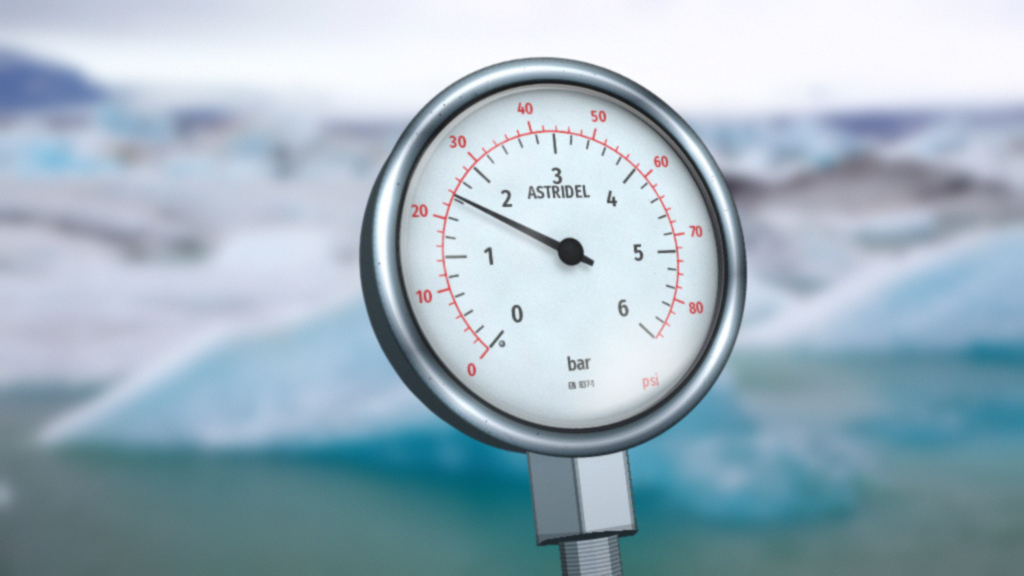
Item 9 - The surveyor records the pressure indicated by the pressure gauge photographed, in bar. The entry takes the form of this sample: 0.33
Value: 1.6
